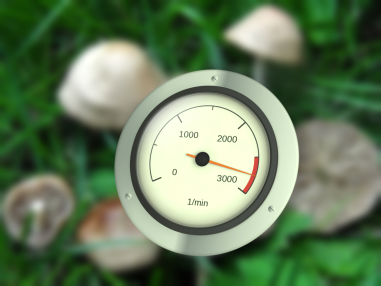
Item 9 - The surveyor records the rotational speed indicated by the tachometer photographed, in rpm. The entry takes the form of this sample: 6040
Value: 2750
